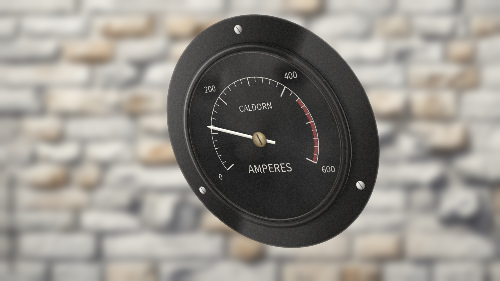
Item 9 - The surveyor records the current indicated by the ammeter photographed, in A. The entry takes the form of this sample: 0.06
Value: 120
